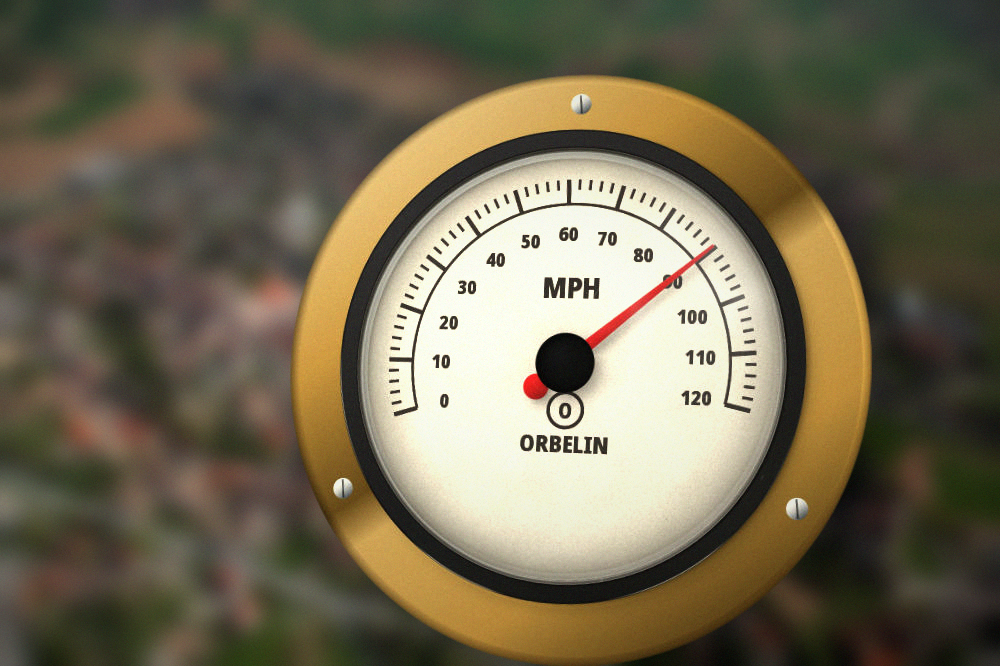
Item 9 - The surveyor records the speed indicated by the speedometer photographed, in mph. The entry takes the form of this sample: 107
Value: 90
